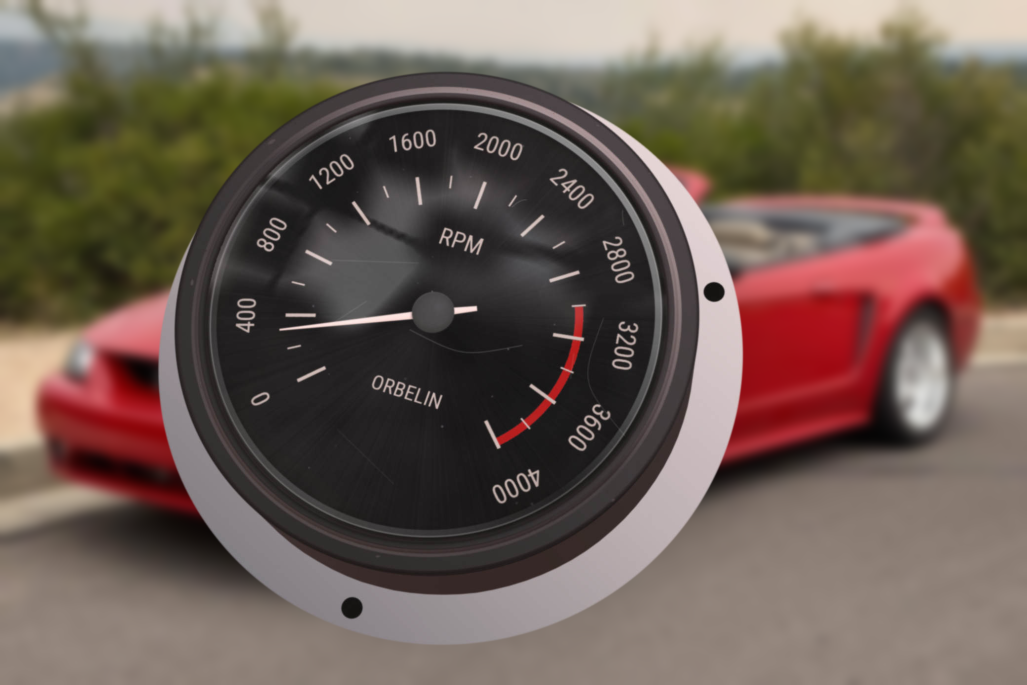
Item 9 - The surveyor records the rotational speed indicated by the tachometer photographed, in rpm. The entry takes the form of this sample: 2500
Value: 300
